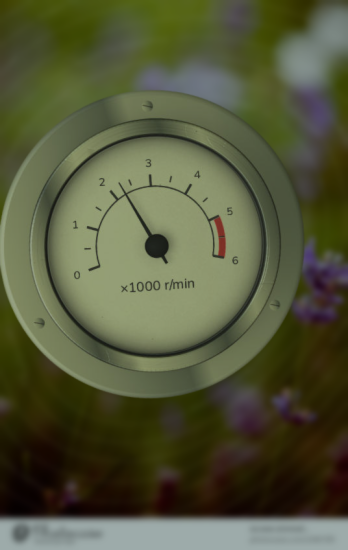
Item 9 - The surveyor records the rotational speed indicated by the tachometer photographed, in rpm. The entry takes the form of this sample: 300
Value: 2250
